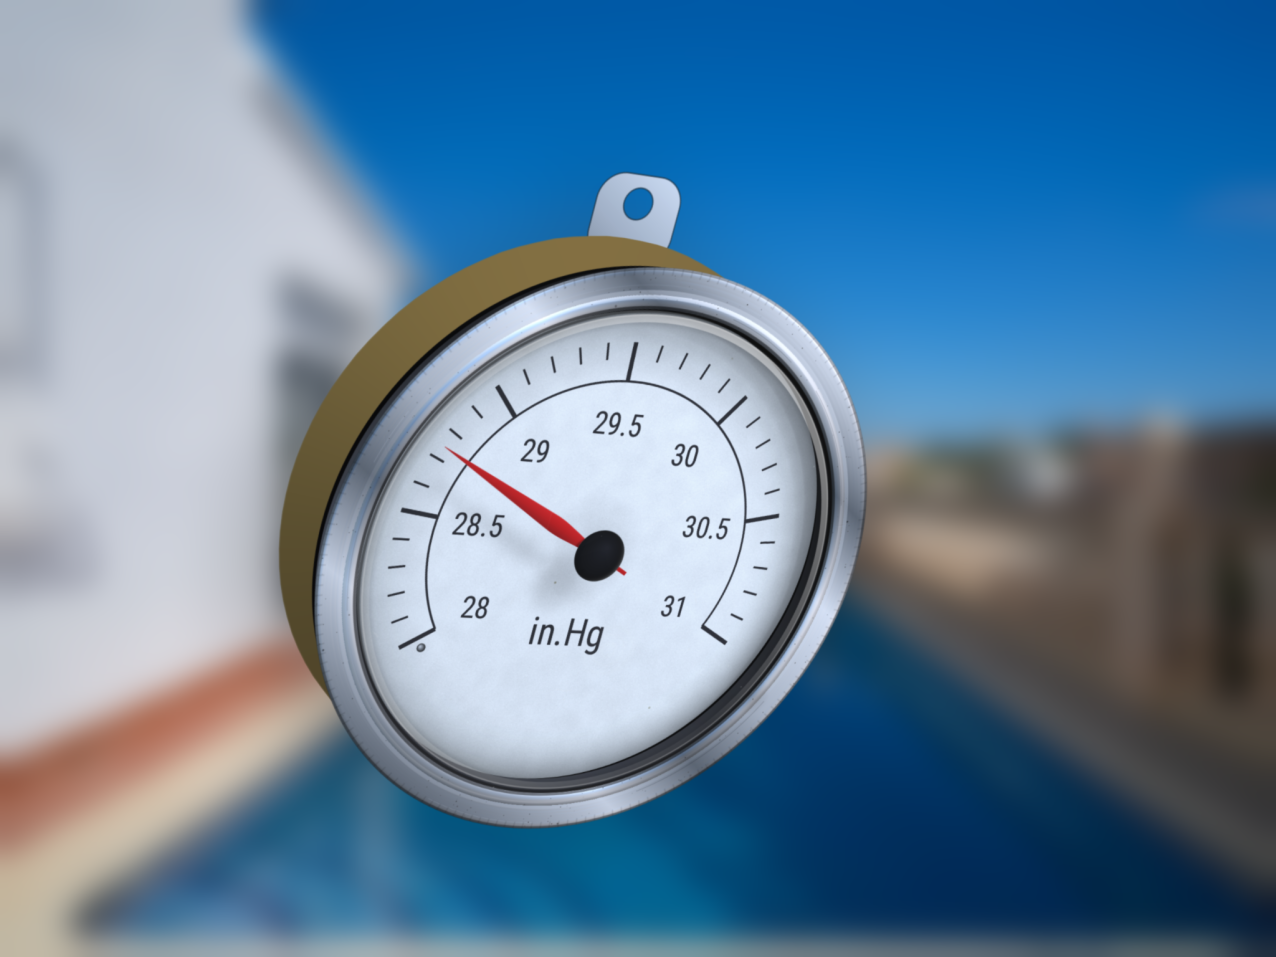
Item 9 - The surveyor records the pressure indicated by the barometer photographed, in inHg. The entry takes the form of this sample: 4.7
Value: 28.75
